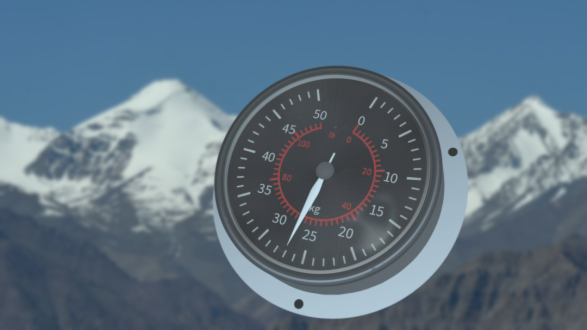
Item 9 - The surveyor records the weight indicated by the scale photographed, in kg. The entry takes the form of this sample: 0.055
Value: 27
